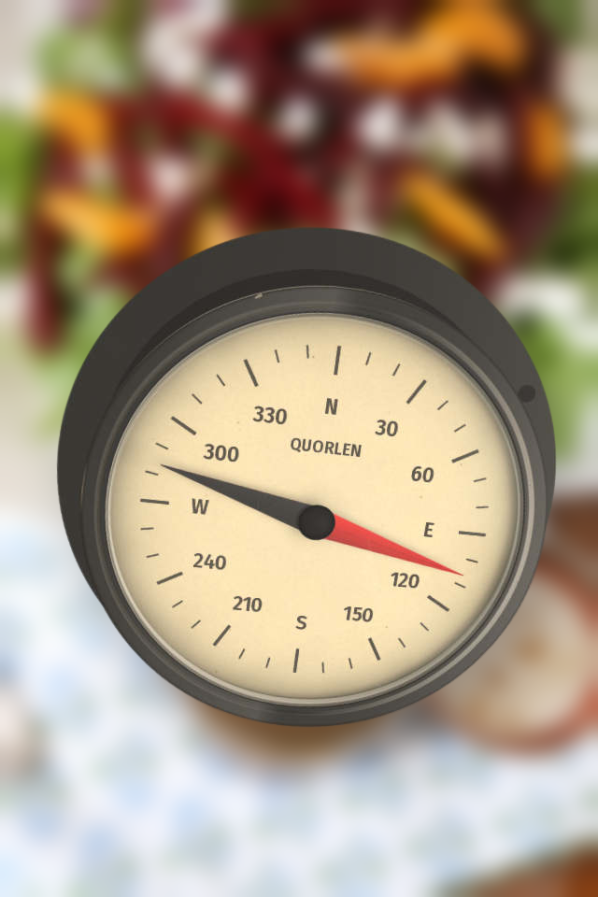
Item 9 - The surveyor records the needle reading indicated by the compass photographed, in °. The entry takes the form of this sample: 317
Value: 105
